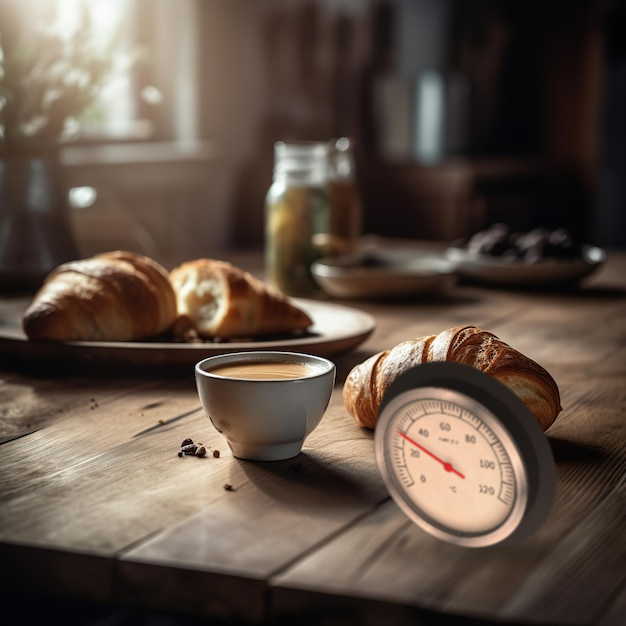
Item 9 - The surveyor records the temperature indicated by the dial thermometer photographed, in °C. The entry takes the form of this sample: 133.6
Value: 30
